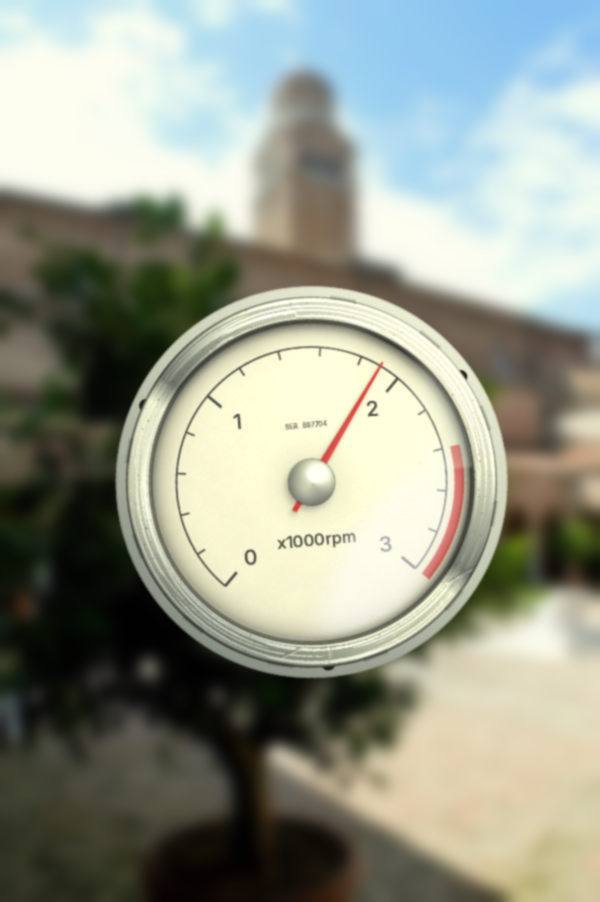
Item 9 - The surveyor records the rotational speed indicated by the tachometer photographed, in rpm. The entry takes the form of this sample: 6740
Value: 1900
